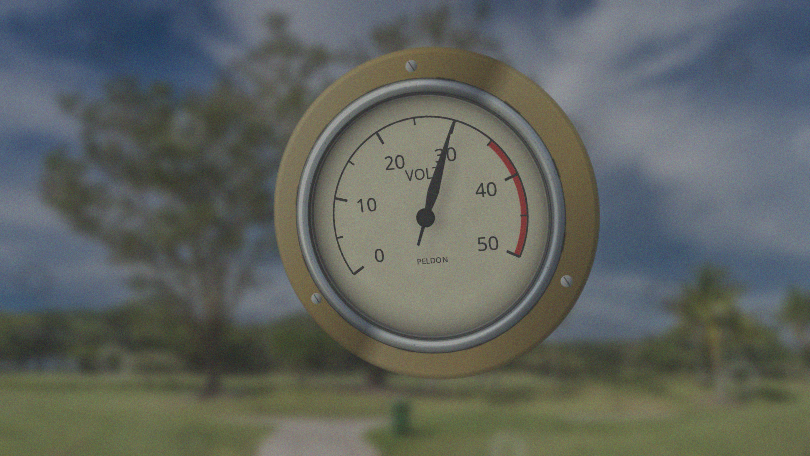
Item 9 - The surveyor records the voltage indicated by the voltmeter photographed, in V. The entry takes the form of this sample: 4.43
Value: 30
